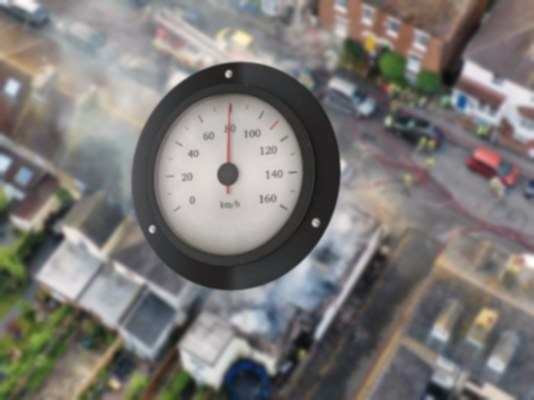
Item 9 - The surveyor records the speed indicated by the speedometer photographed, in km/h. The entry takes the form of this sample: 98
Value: 80
